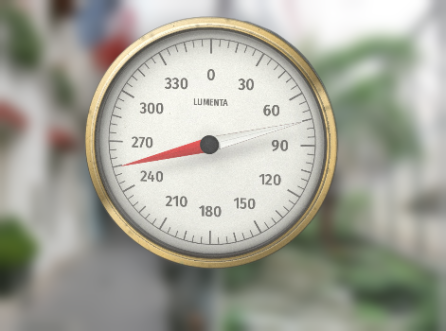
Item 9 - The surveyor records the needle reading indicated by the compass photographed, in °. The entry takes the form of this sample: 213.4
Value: 255
